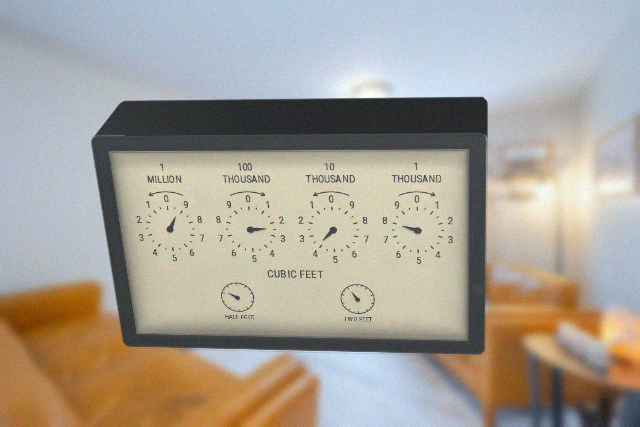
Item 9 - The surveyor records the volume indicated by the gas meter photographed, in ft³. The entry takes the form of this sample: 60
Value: 923800
